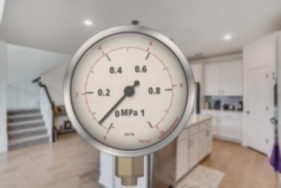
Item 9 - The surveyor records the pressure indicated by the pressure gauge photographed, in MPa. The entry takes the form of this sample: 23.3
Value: 0.05
